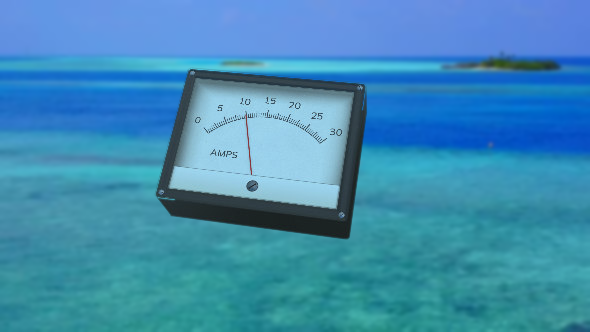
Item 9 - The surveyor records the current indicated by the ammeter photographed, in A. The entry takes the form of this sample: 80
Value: 10
